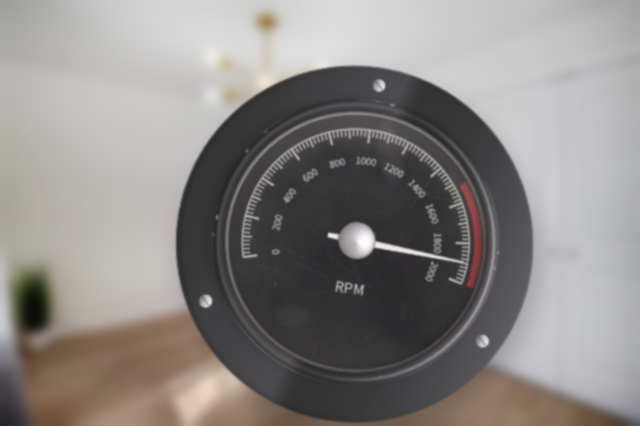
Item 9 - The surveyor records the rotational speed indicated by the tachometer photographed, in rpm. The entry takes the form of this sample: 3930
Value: 1900
